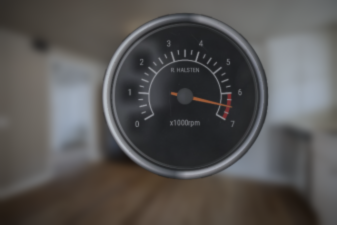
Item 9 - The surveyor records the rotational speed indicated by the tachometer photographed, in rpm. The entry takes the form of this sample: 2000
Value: 6500
